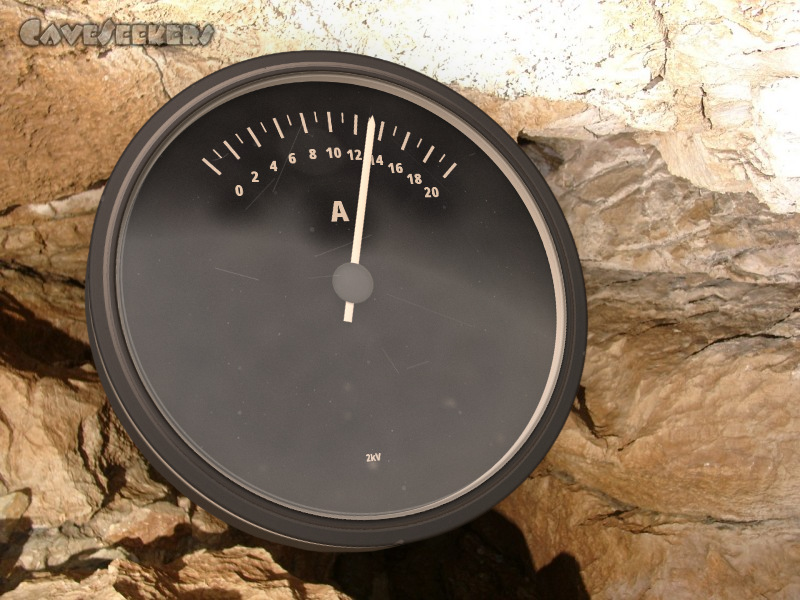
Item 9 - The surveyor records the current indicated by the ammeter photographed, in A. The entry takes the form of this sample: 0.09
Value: 13
